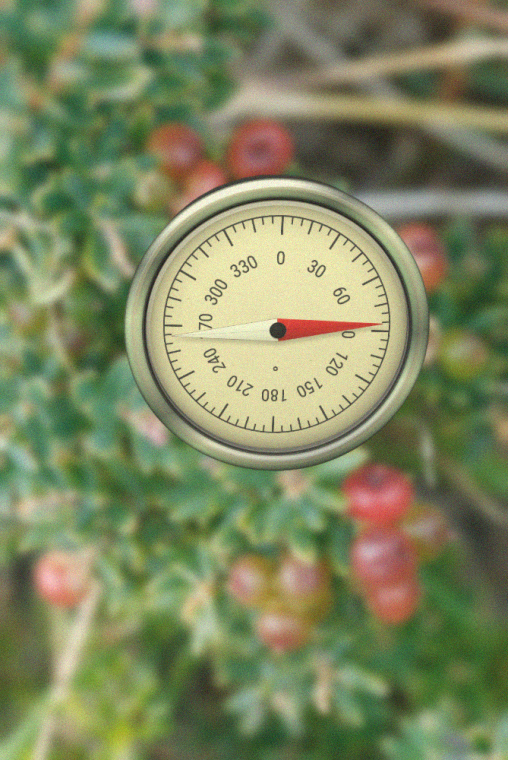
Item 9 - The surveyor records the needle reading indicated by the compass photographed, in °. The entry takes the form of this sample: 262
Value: 85
